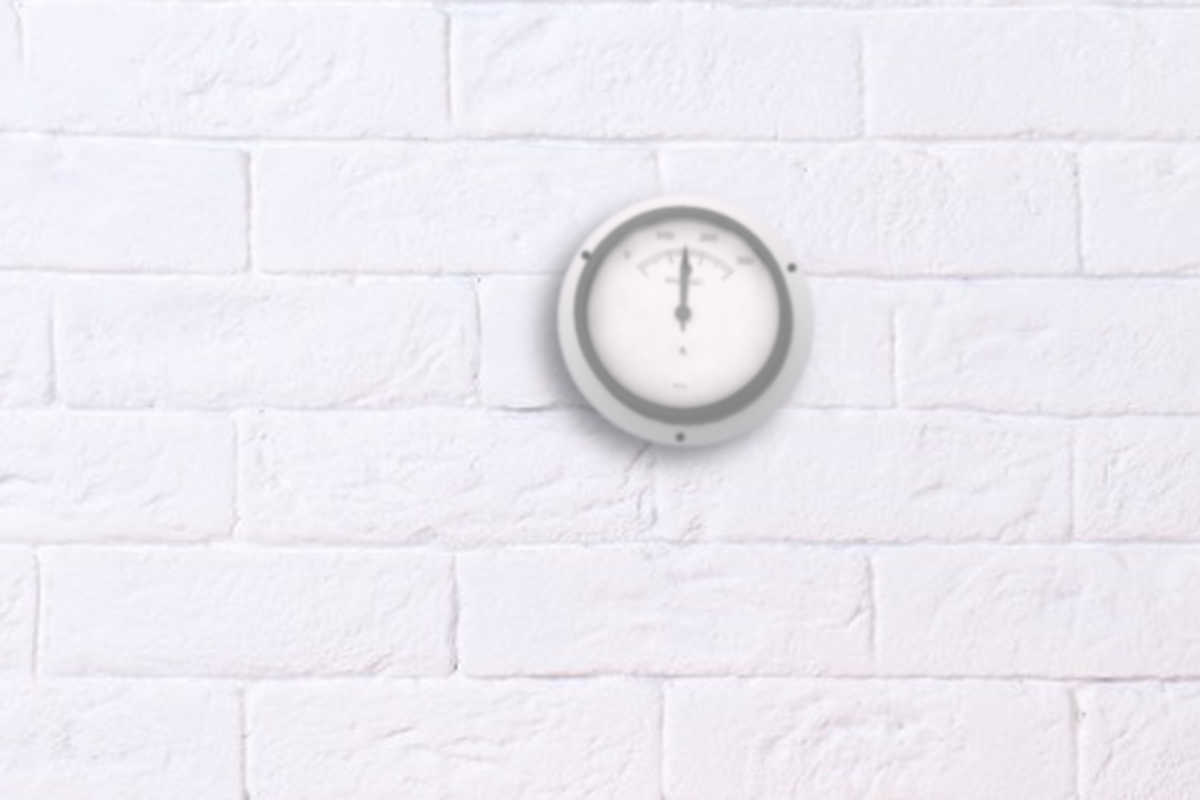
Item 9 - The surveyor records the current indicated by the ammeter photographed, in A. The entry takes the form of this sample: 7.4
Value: 150
